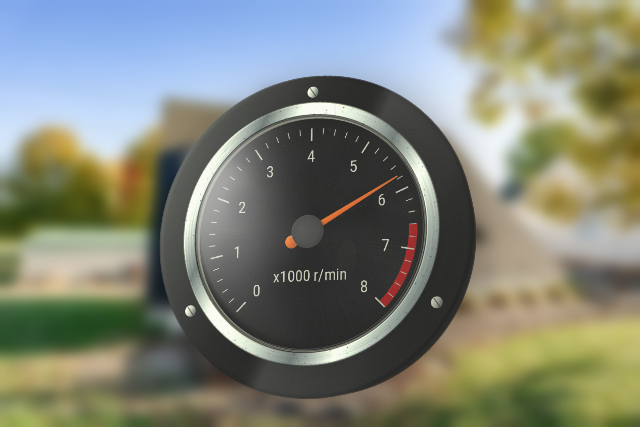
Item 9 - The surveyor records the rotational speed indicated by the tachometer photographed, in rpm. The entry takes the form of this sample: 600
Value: 5800
